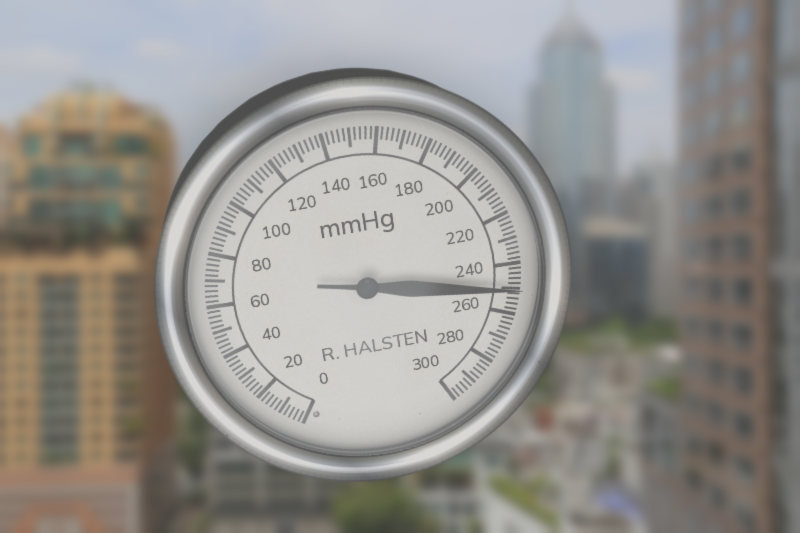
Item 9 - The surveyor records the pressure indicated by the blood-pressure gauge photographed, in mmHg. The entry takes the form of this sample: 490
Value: 250
